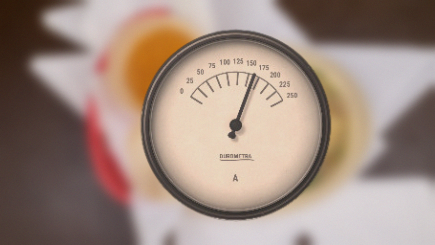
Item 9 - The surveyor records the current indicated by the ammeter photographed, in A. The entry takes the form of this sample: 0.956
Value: 162.5
